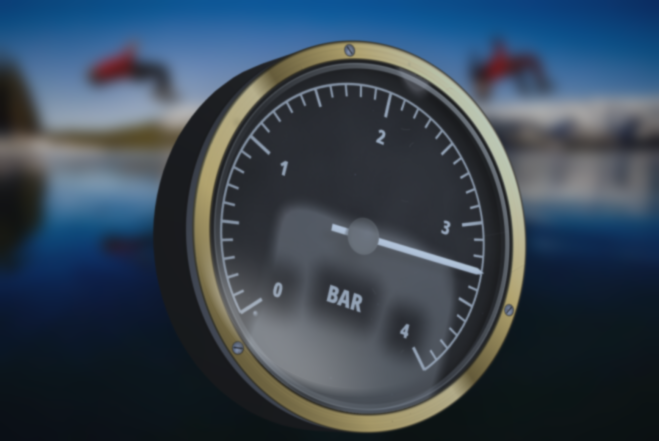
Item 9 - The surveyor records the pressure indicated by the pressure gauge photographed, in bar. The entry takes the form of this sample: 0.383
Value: 3.3
